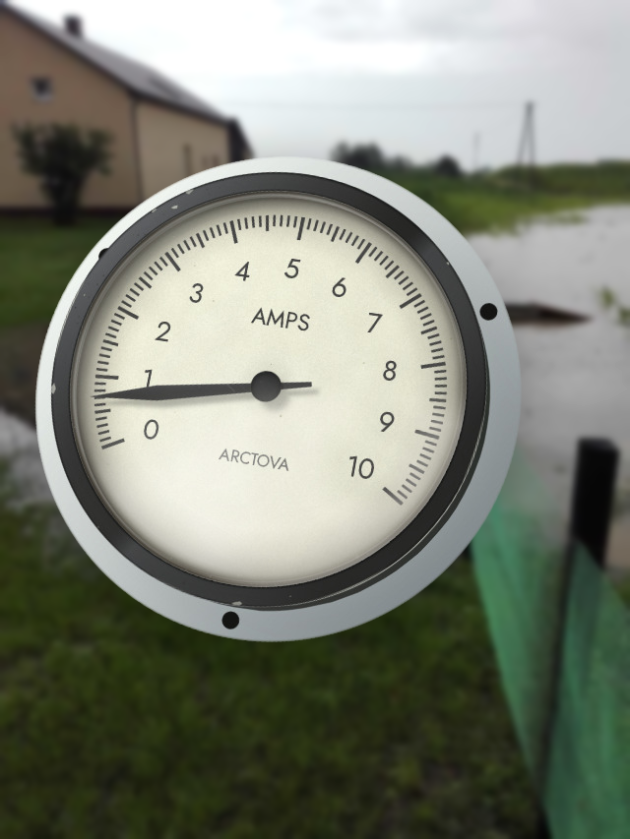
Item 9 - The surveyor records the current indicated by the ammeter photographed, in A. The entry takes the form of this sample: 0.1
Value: 0.7
